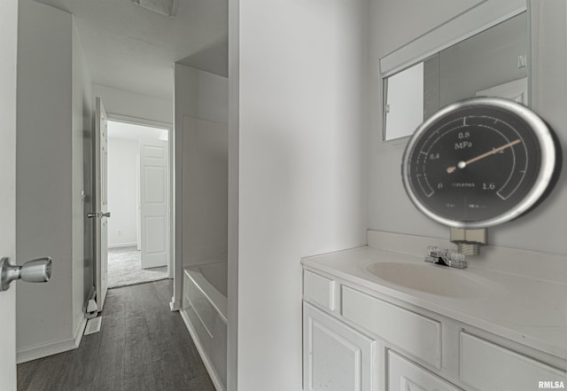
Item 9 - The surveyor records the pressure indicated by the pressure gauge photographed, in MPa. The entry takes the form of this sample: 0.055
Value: 1.2
